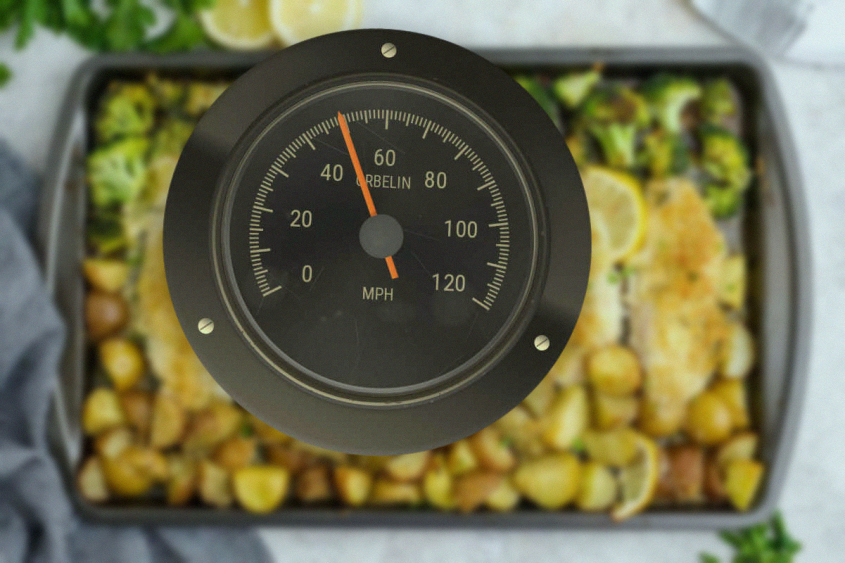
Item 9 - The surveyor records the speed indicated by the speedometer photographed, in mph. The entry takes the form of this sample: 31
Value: 49
